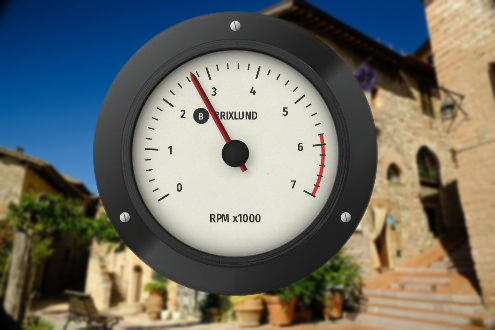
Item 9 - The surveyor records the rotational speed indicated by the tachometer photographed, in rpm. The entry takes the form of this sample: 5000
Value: 2700
